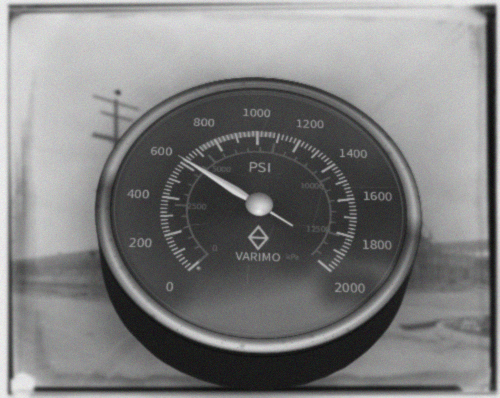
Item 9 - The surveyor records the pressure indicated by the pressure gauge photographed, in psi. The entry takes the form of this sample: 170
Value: 600
